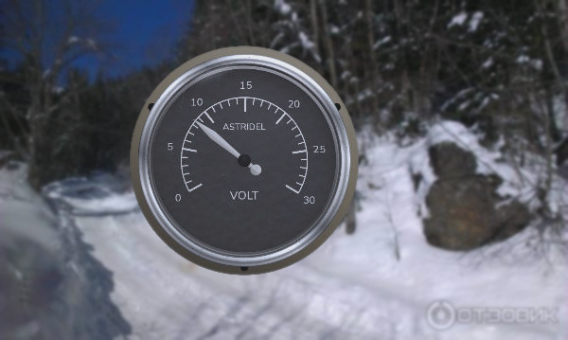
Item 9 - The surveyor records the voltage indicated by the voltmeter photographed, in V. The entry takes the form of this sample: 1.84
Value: 8.5
